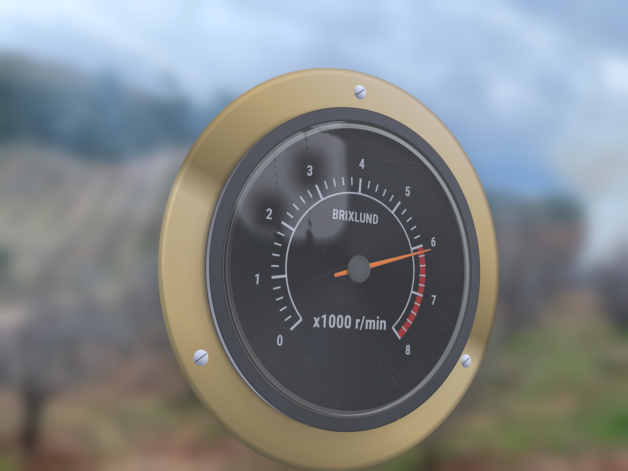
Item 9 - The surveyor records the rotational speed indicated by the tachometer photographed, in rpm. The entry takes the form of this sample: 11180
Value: 6100
